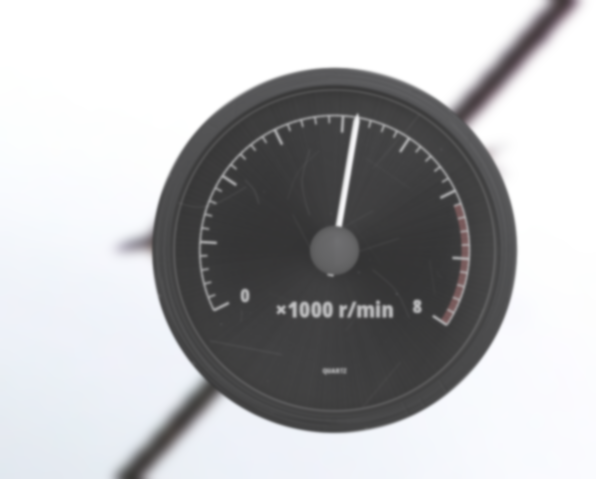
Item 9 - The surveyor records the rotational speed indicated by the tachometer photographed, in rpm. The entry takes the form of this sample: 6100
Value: 4200
